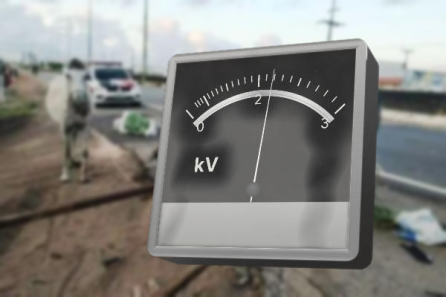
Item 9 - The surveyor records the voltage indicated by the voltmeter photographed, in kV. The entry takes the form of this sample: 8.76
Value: 2.2
